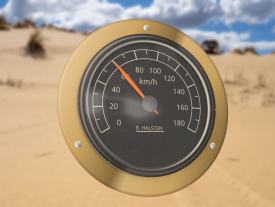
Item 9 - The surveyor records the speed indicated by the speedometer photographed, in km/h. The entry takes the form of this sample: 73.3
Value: 60
